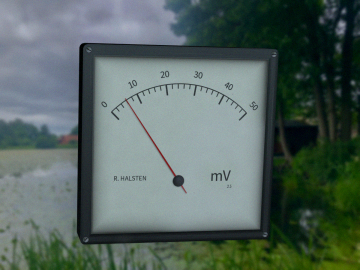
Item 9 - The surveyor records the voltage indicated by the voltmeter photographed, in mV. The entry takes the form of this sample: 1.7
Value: 6
